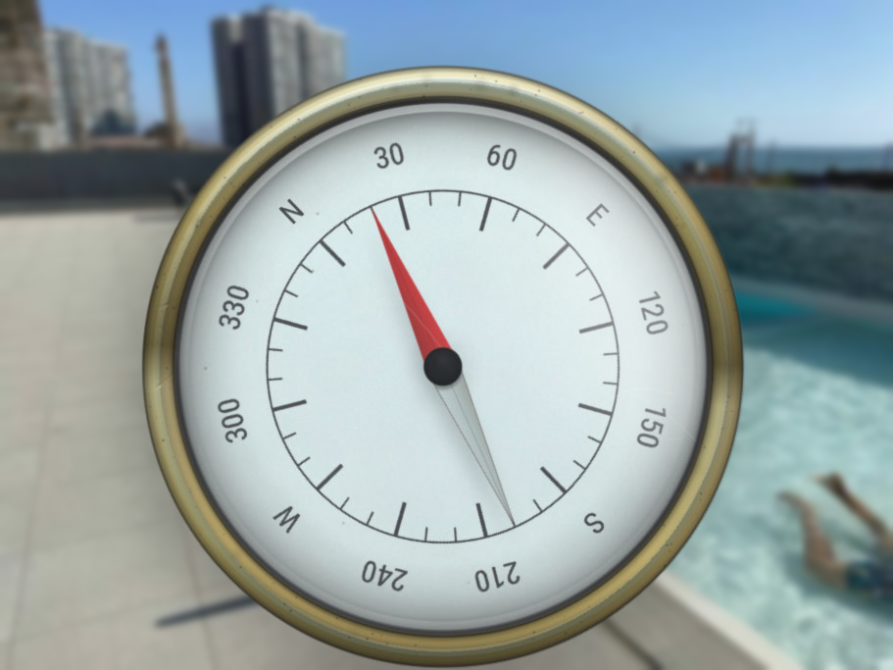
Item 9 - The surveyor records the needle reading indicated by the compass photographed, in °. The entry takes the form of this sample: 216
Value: 20
